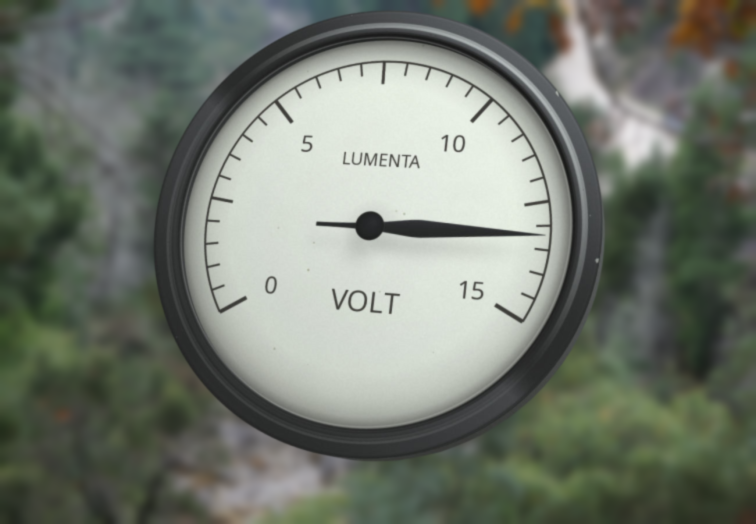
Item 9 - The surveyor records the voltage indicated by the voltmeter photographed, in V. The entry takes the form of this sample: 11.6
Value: 13.25
